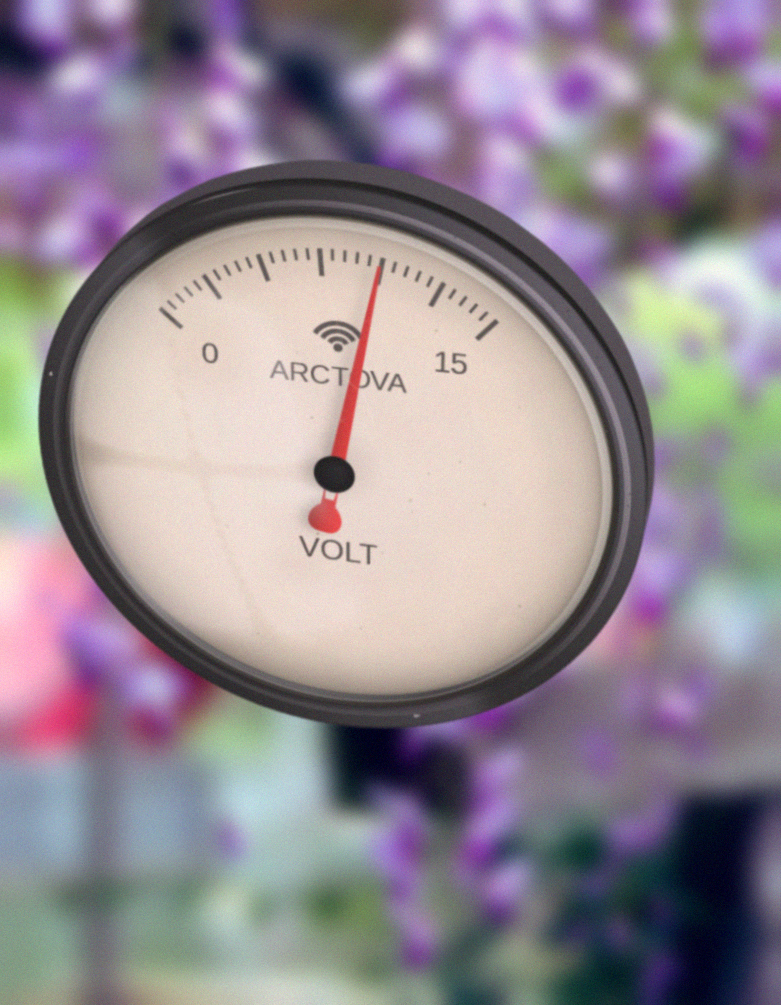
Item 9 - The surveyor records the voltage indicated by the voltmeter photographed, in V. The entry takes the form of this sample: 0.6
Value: 10
